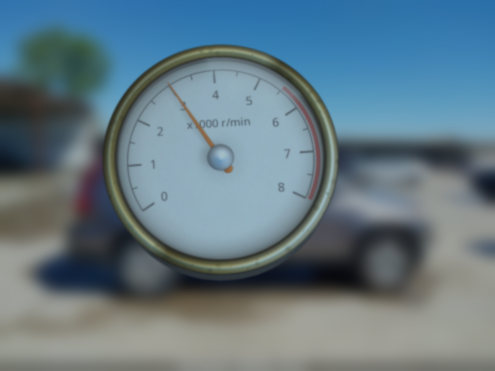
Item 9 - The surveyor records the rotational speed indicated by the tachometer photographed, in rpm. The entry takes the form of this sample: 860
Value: 3000
